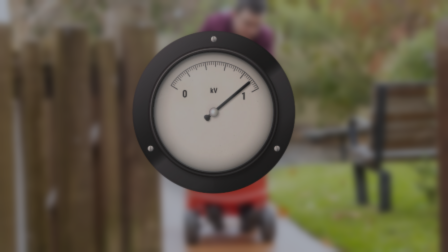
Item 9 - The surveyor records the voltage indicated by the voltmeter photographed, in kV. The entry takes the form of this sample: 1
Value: 0.9
